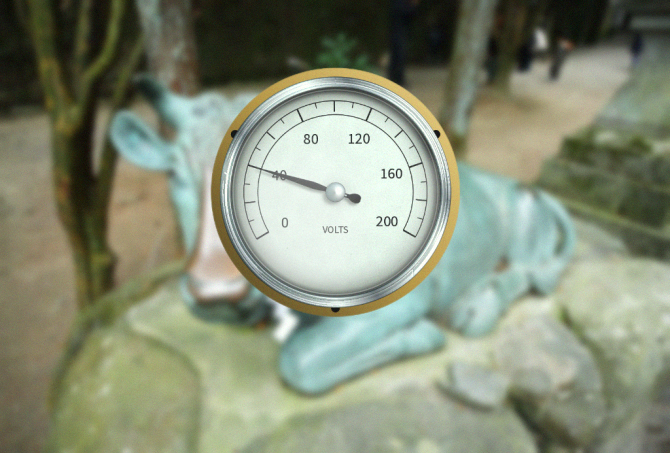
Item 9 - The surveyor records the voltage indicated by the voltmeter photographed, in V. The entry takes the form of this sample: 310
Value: 40
